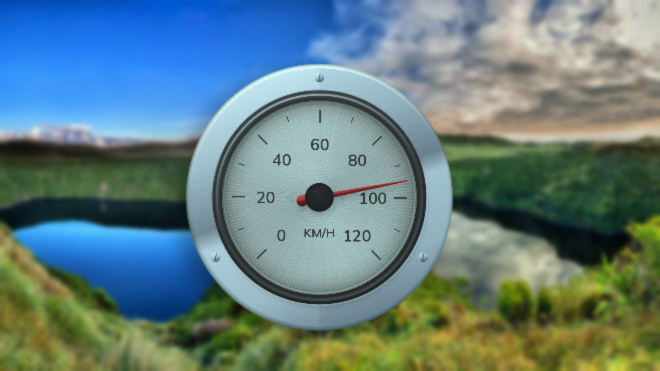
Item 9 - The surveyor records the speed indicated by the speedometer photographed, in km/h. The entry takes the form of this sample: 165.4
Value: 95
